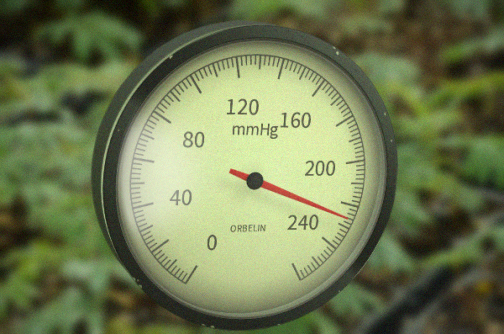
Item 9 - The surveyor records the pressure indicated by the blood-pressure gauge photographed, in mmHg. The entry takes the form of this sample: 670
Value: 226
